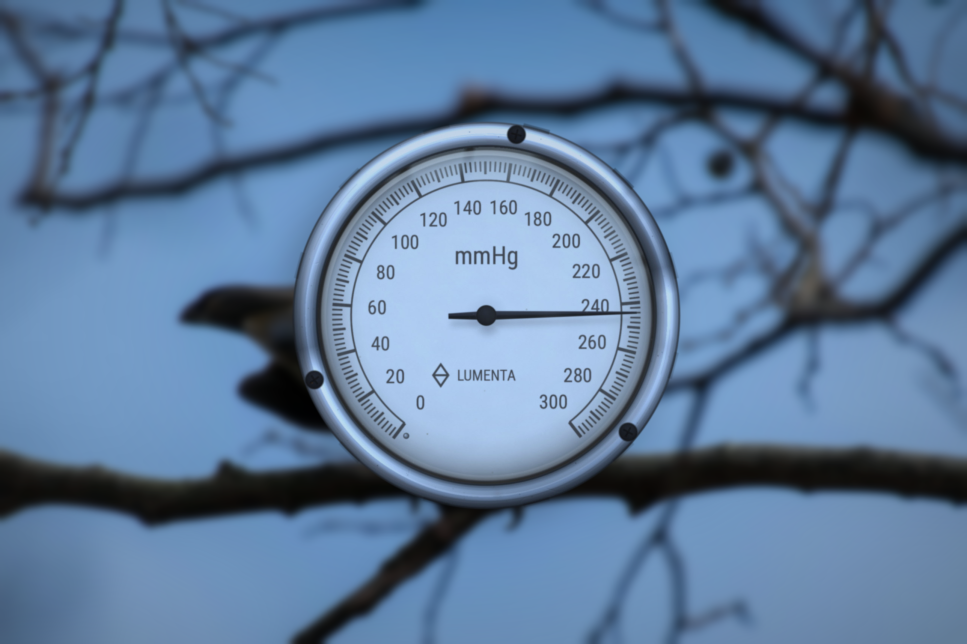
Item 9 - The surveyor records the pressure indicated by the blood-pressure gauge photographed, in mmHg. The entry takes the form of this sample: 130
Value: 244
